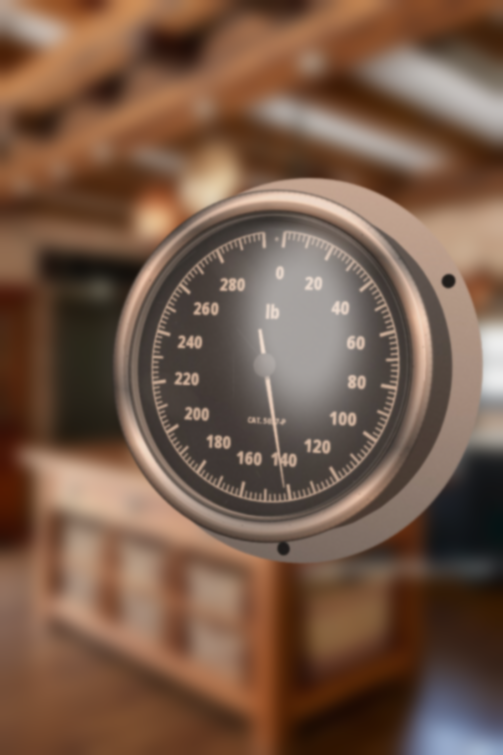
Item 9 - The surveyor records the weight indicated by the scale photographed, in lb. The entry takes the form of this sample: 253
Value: 140
